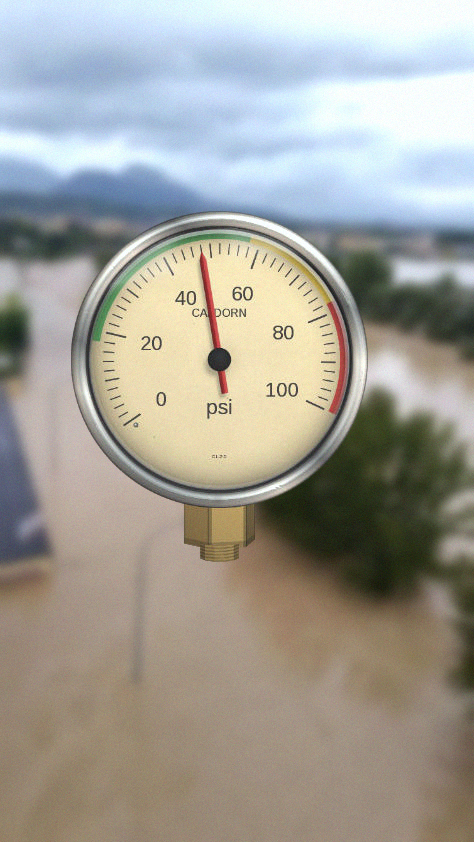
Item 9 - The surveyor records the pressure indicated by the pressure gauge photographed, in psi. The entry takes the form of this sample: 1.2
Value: 48
